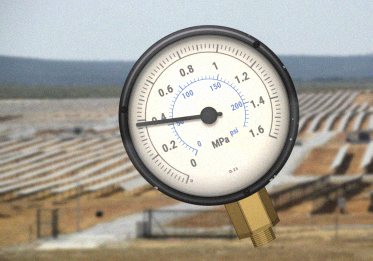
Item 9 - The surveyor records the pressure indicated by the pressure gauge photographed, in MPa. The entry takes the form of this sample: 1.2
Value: 0.38
